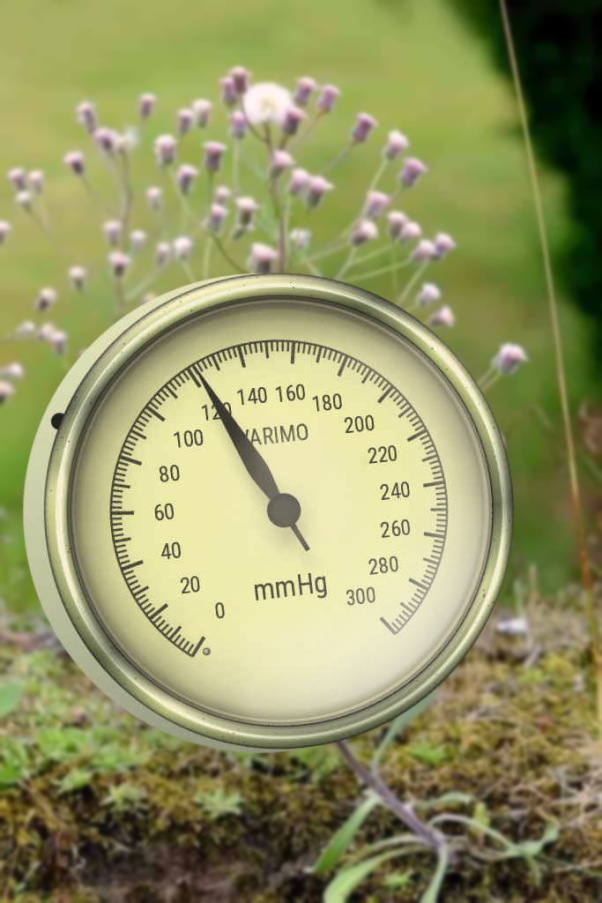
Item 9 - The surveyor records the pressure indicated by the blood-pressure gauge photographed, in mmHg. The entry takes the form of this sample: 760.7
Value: 122
